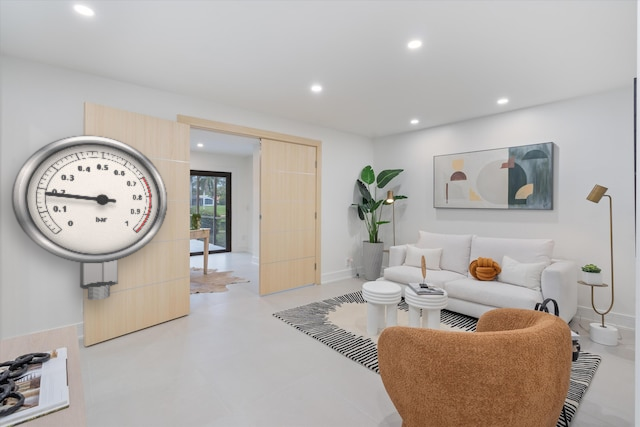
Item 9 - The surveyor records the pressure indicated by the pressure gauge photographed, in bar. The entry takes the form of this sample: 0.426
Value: 0.18
